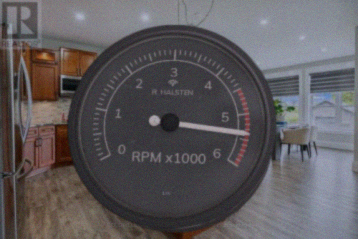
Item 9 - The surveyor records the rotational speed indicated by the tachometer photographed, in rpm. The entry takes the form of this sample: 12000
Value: 5400
